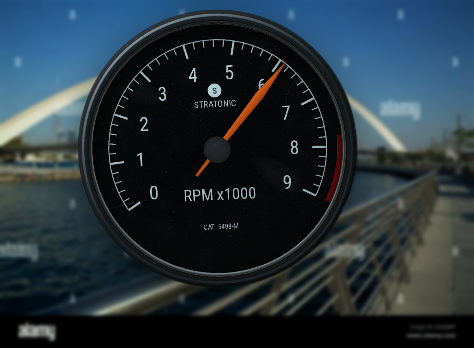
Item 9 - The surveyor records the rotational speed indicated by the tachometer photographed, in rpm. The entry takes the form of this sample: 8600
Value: 6100
